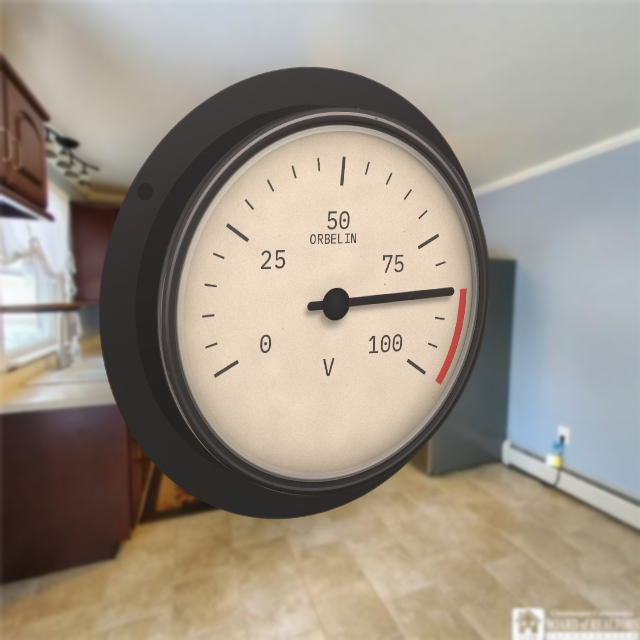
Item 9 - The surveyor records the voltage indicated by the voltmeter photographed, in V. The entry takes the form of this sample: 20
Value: 85
